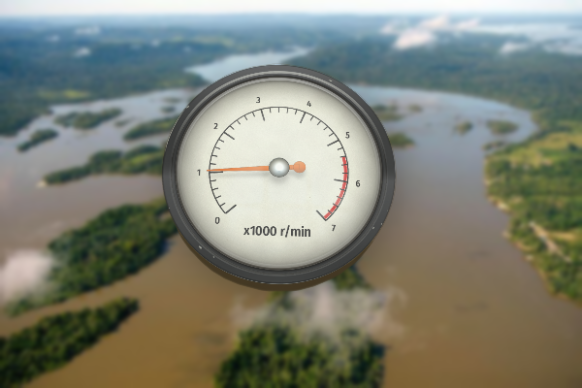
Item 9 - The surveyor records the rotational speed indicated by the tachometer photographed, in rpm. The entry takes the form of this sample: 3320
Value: 1000
